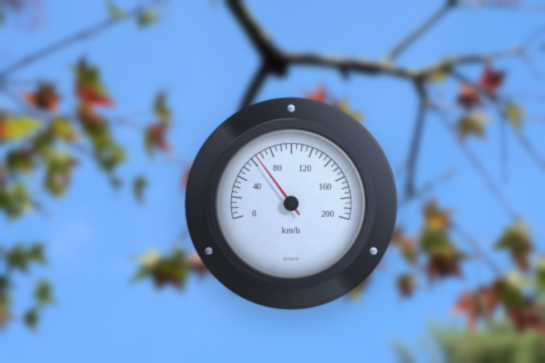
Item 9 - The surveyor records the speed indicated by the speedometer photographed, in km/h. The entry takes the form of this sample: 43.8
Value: 65
